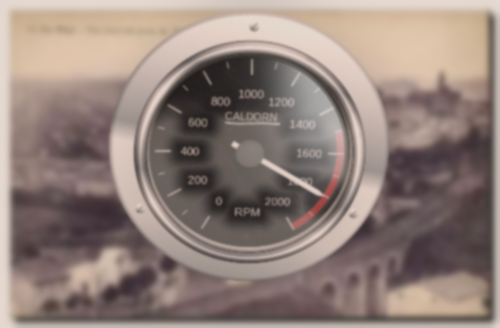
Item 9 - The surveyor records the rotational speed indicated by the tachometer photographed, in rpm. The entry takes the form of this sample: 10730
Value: 1800
